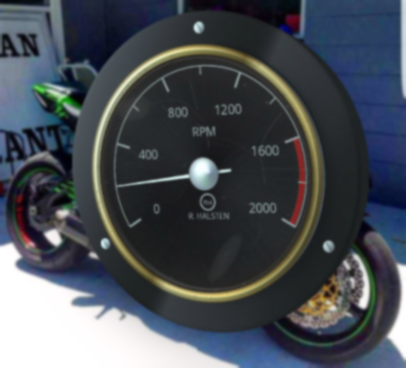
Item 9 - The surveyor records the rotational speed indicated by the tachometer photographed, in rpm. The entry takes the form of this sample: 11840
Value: 200
